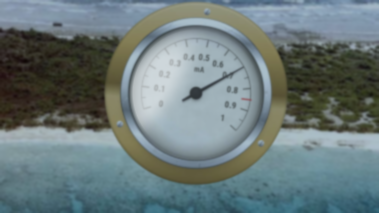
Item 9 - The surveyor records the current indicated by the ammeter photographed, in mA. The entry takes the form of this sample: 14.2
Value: 0.7
